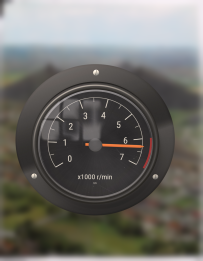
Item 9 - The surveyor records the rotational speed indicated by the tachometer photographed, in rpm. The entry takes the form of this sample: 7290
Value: 6250
